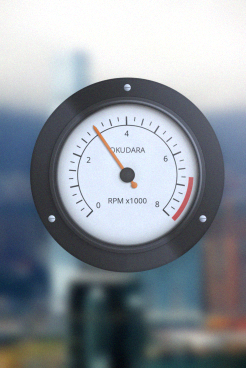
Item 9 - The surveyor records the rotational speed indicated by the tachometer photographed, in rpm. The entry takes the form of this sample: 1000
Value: 3000
